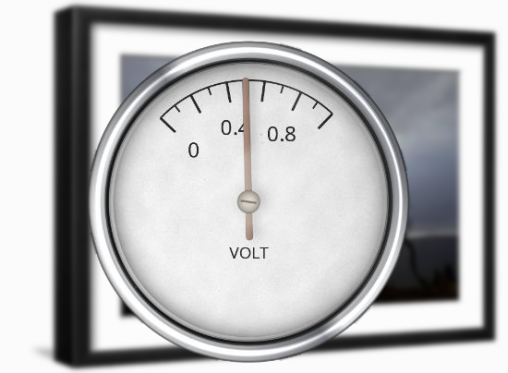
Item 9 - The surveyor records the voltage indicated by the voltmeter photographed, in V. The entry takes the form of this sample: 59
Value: 0.5
